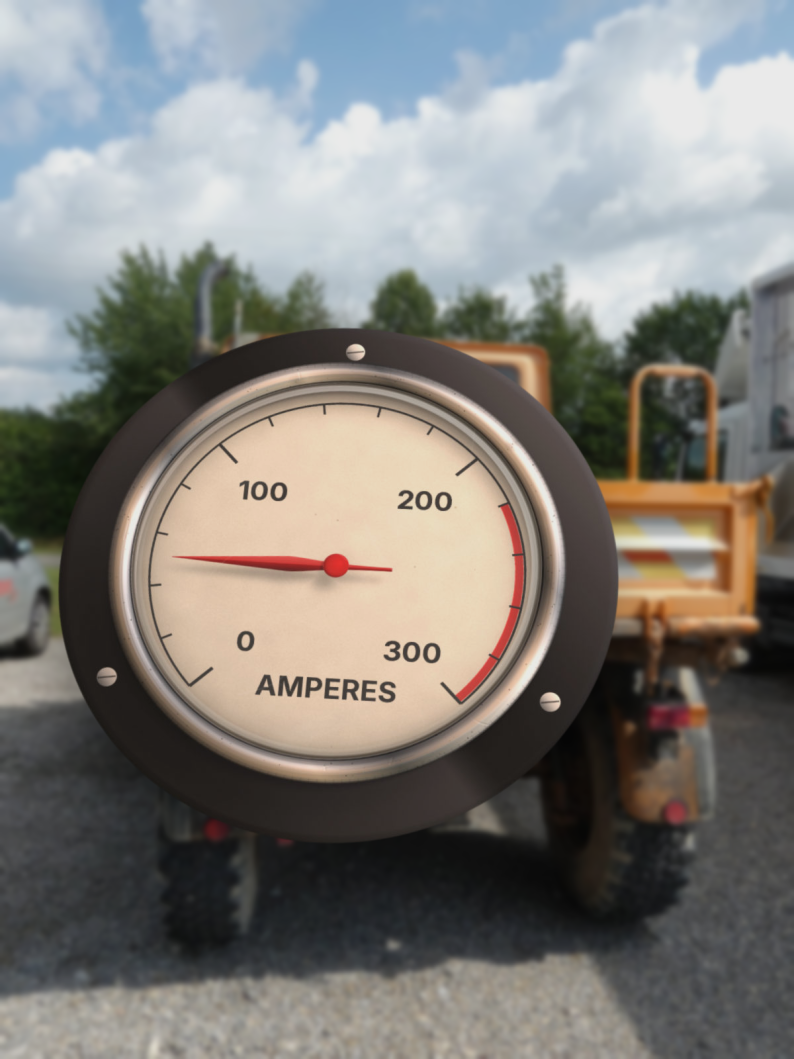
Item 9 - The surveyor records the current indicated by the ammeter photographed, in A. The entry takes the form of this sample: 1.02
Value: 50
